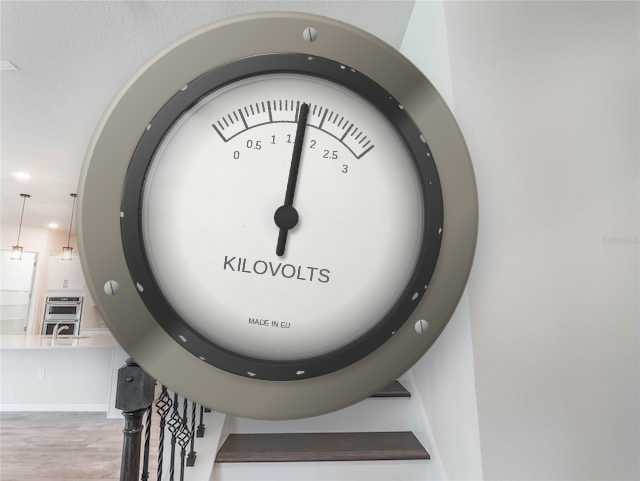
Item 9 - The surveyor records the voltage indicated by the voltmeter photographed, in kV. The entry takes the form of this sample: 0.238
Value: 1.6
